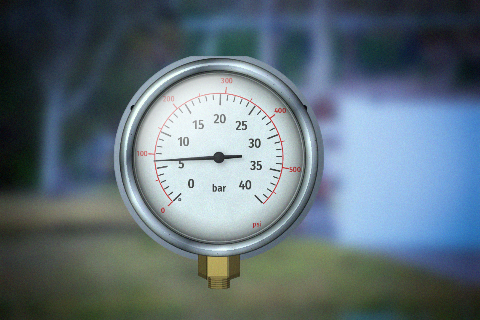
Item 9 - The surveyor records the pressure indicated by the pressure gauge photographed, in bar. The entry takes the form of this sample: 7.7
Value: 6
